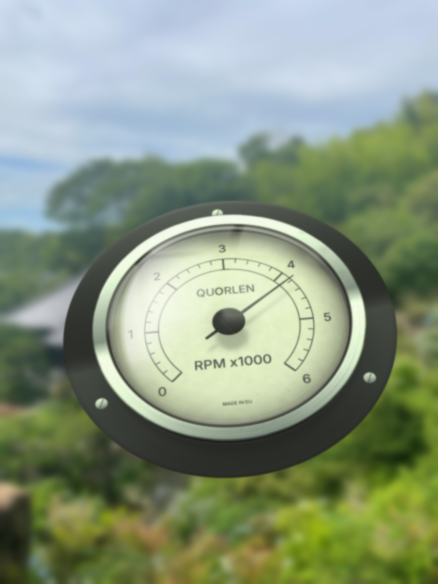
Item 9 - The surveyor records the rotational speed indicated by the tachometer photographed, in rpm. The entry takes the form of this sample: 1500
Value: 4200
